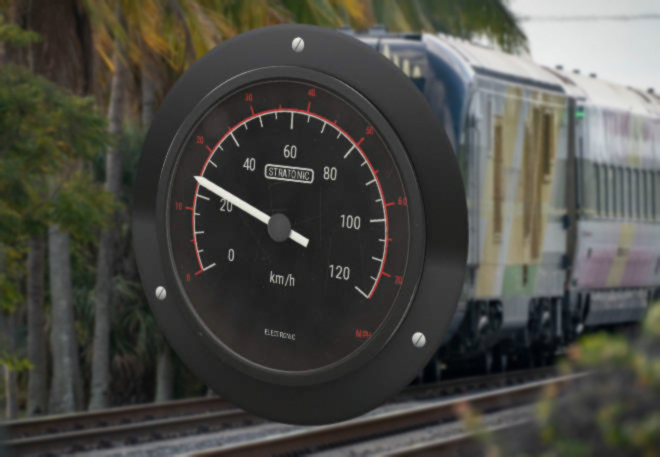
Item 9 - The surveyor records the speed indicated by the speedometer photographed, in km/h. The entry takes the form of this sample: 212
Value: 25
